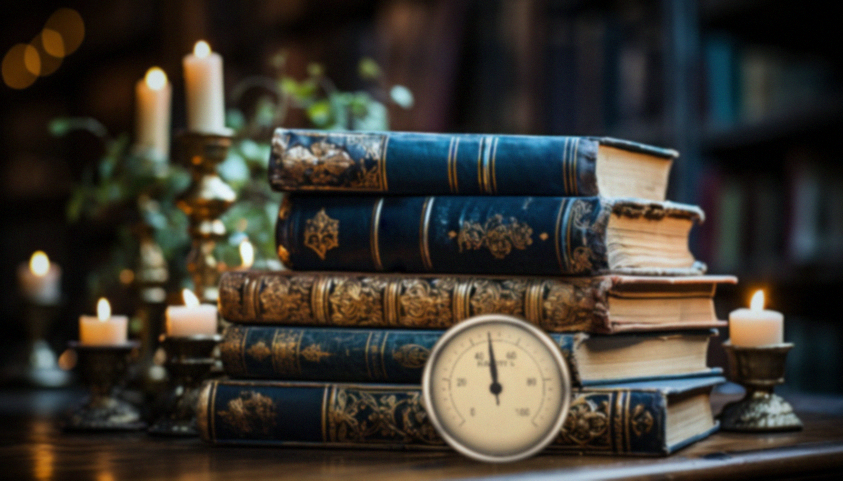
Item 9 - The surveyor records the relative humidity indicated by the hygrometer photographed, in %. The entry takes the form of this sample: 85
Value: 48
